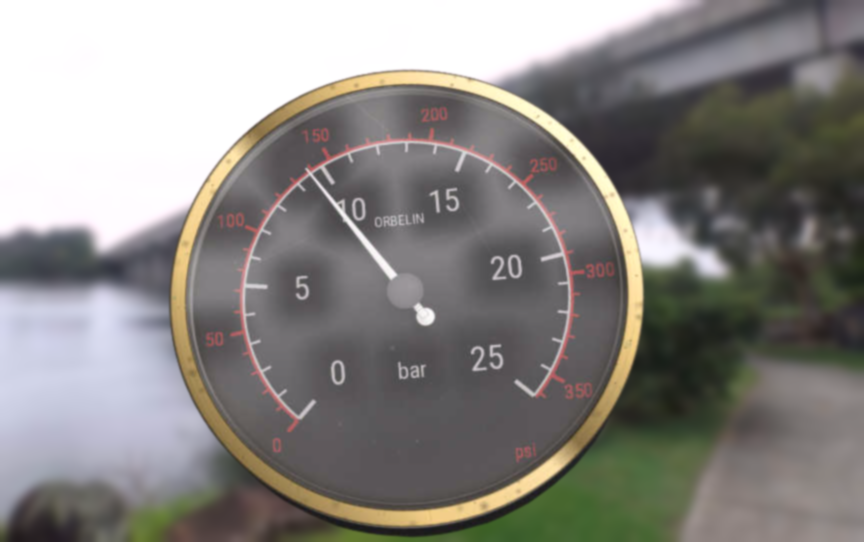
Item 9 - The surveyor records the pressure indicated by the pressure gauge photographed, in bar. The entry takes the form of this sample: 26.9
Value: 9.5
